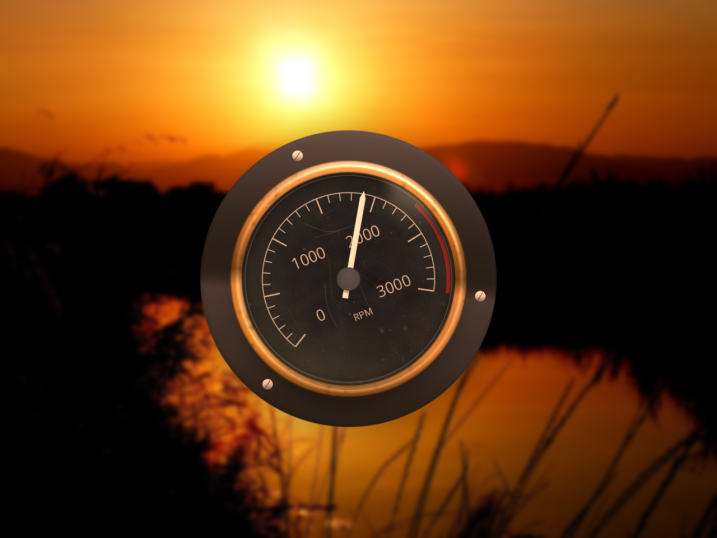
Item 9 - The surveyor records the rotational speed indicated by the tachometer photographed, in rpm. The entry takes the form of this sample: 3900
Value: 1900
